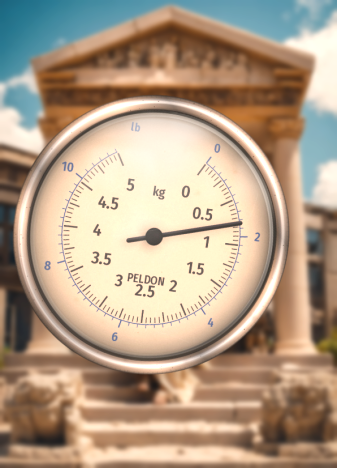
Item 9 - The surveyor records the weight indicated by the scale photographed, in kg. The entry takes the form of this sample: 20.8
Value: 0.75
